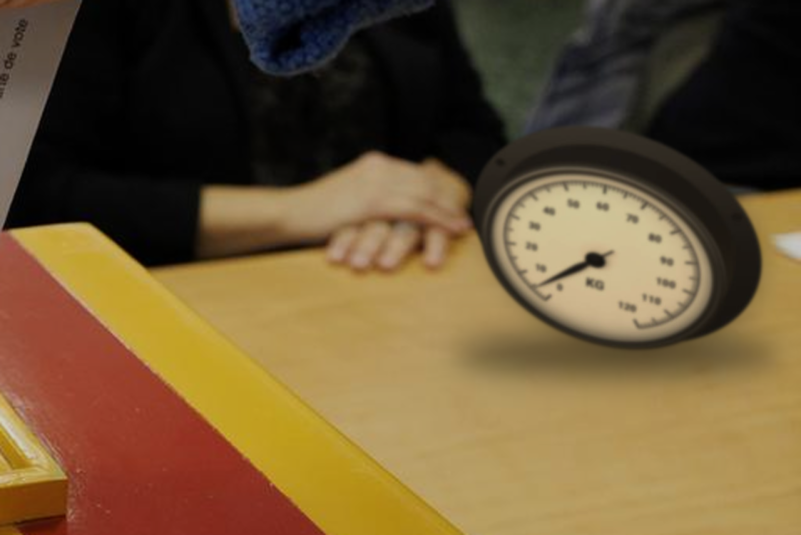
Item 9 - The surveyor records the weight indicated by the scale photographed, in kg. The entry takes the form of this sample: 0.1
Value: 5
